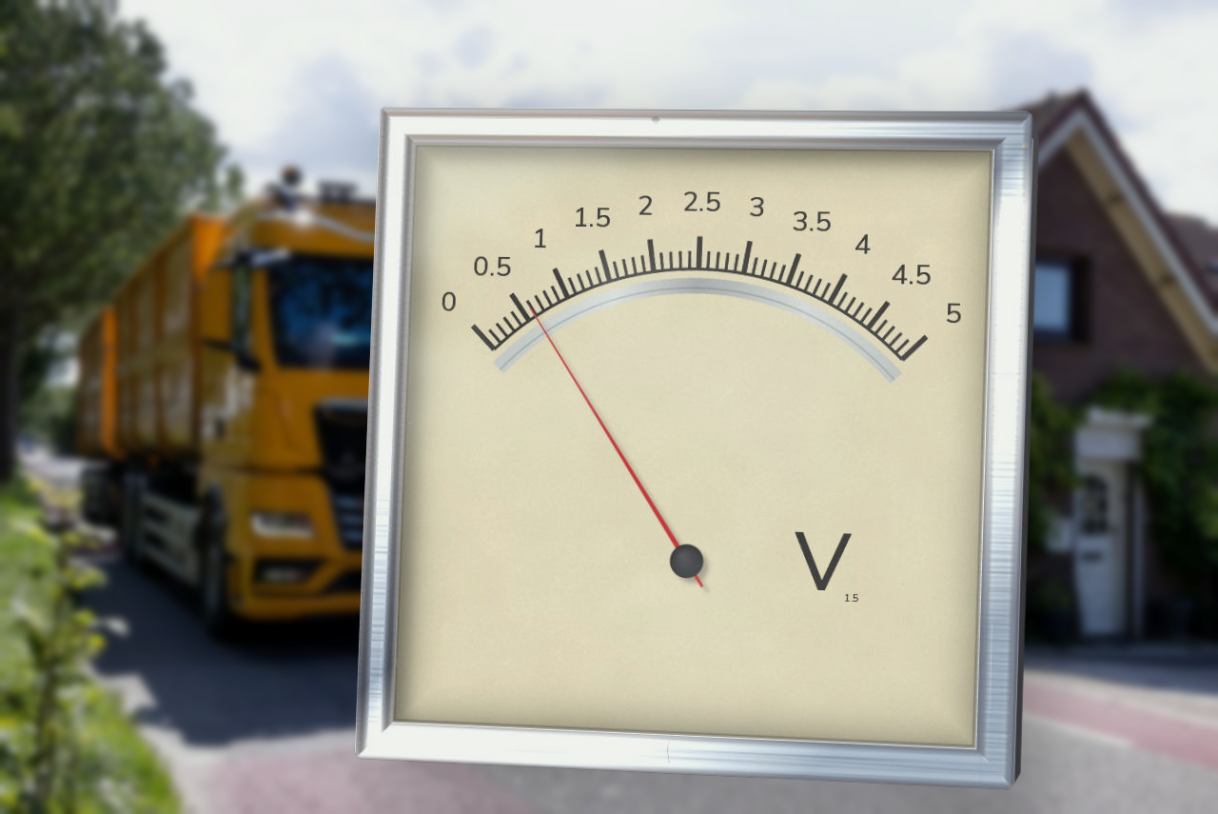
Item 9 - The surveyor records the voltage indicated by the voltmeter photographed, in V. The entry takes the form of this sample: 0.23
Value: 0.6
